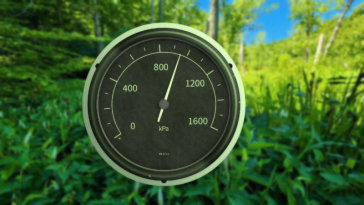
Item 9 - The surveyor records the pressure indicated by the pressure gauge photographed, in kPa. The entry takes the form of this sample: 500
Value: 950
